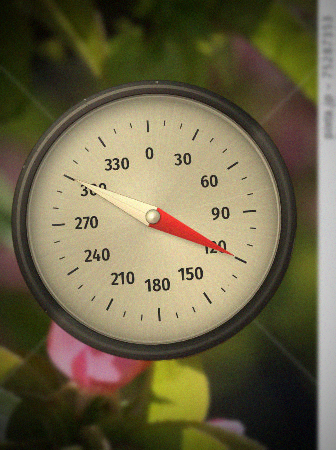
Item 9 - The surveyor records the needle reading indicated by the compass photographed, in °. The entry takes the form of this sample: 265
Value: 120
